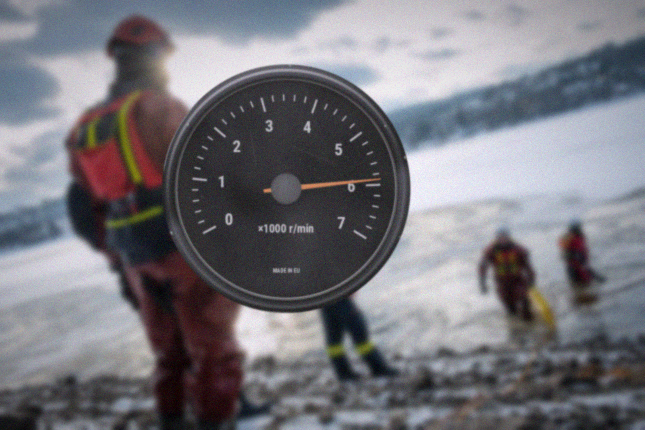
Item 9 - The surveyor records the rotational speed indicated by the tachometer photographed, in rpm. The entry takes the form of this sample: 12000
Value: 5900
